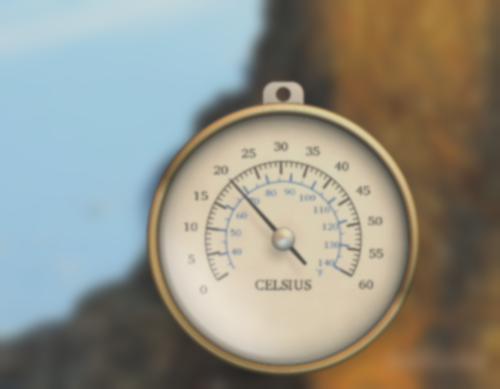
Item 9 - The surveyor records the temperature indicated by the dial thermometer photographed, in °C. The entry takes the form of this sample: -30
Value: 20
